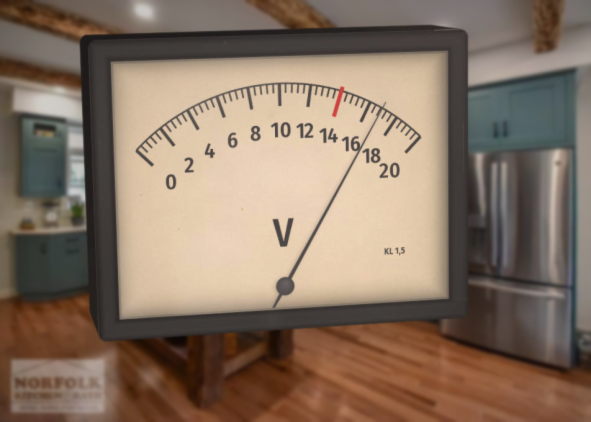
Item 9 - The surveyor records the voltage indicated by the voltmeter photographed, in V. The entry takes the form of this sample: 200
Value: 16.8
